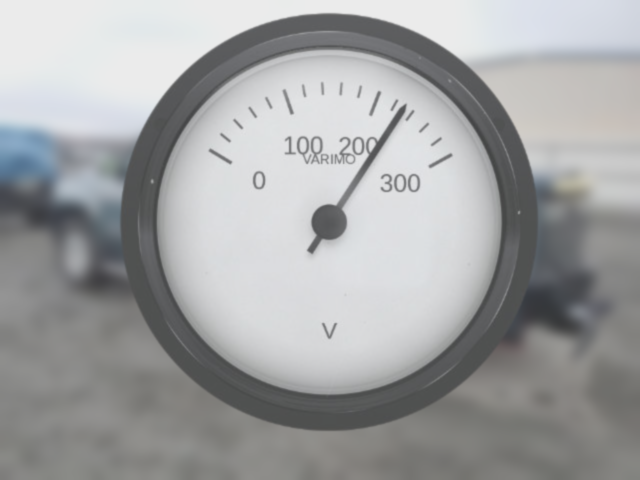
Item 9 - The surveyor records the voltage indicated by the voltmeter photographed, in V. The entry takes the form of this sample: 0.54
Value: 230
